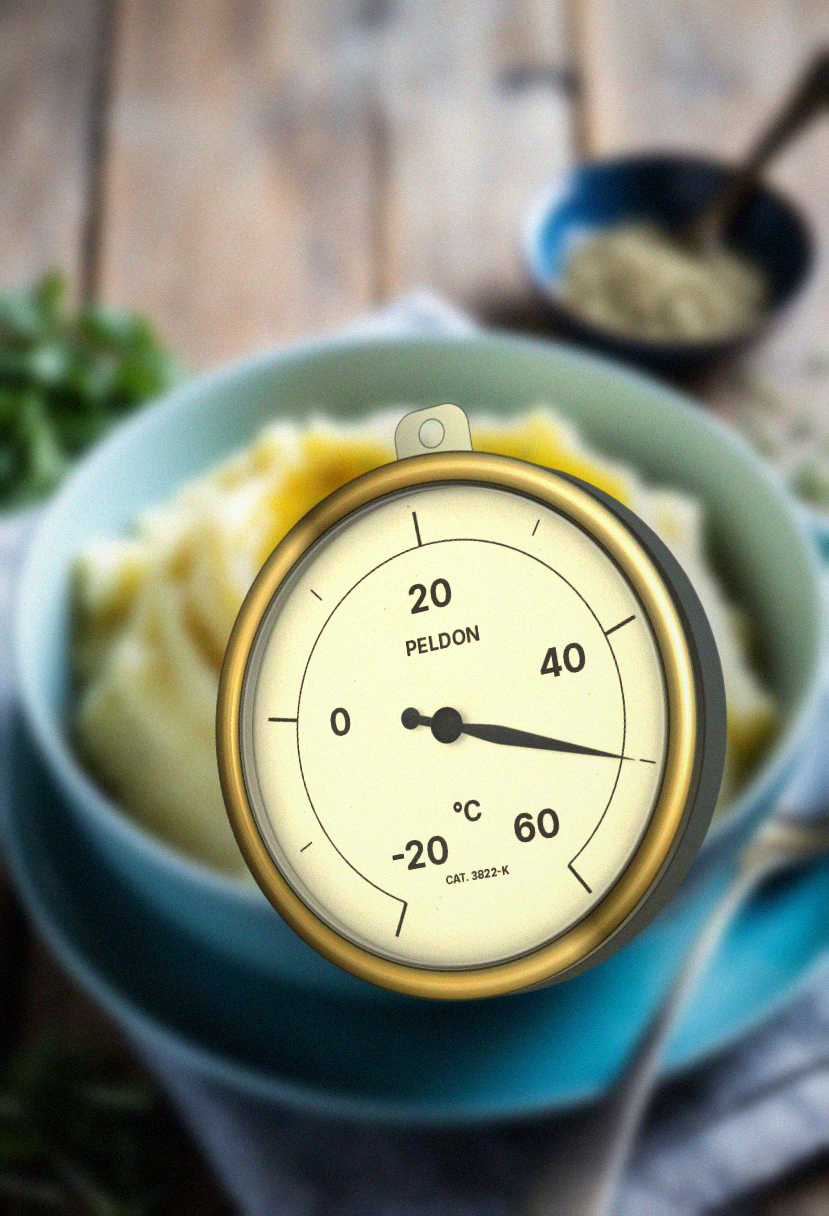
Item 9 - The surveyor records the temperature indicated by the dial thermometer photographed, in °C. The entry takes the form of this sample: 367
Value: 50
